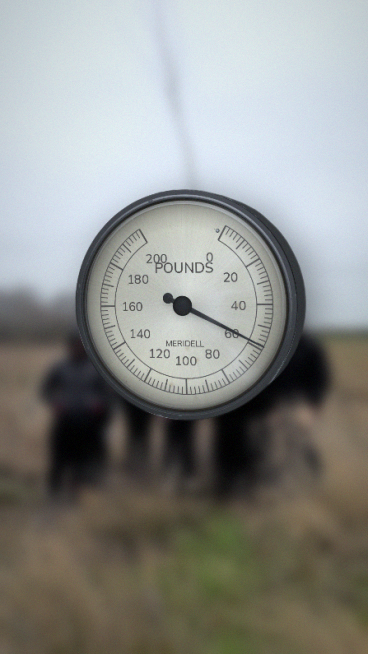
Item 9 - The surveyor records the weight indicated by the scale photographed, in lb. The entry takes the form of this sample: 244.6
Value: 58
